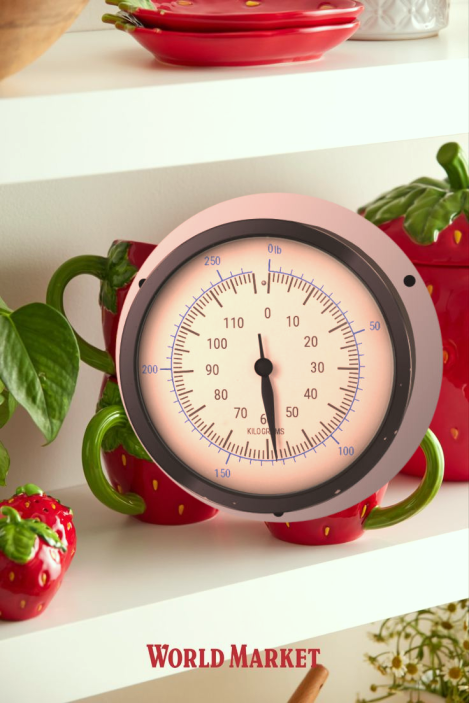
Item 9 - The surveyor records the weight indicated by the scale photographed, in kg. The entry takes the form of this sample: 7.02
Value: 58
